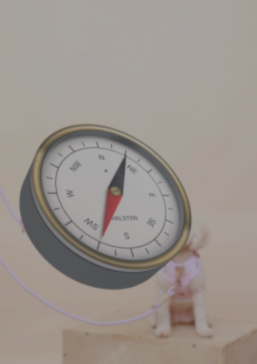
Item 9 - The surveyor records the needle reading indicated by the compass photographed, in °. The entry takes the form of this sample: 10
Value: 210
